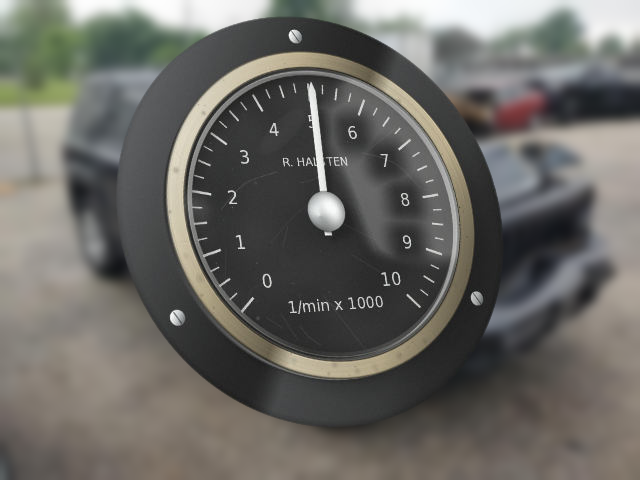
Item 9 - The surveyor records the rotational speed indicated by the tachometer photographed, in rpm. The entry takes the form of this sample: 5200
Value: 5000
